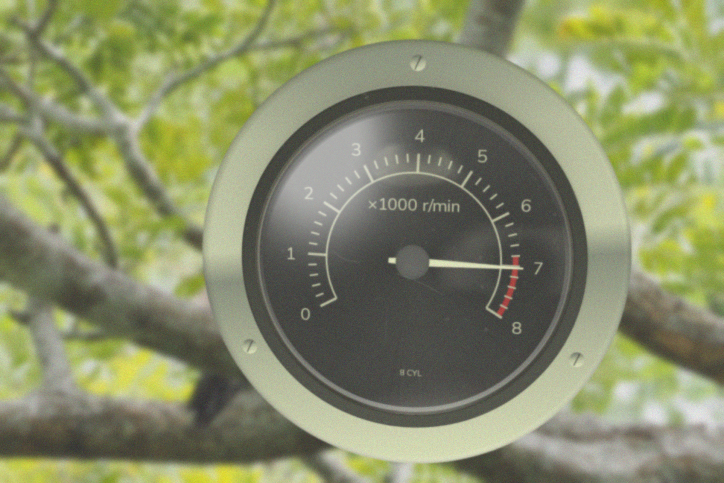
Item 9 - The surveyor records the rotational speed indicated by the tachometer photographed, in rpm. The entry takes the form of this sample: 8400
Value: 7000
